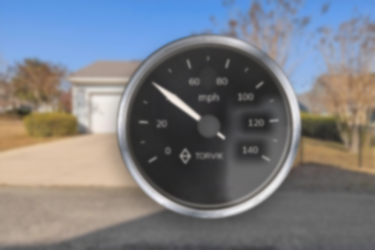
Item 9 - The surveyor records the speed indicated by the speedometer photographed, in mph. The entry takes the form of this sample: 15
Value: 40
